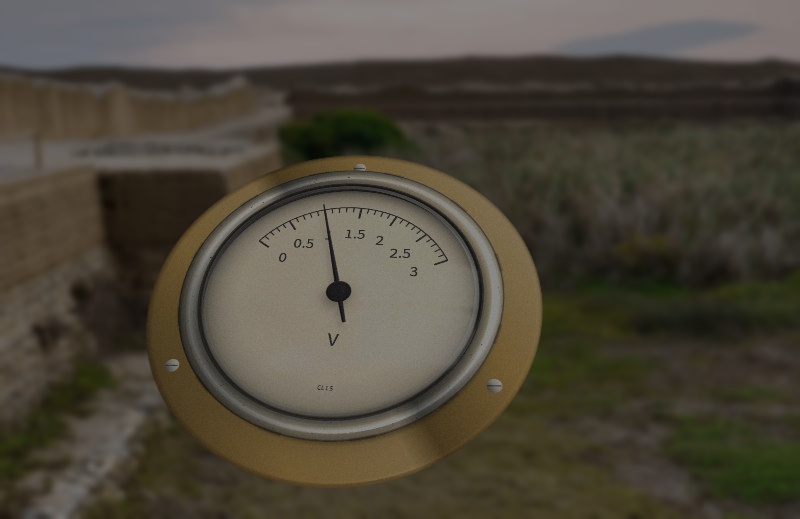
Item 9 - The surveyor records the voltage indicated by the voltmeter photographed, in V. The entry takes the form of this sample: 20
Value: 1
